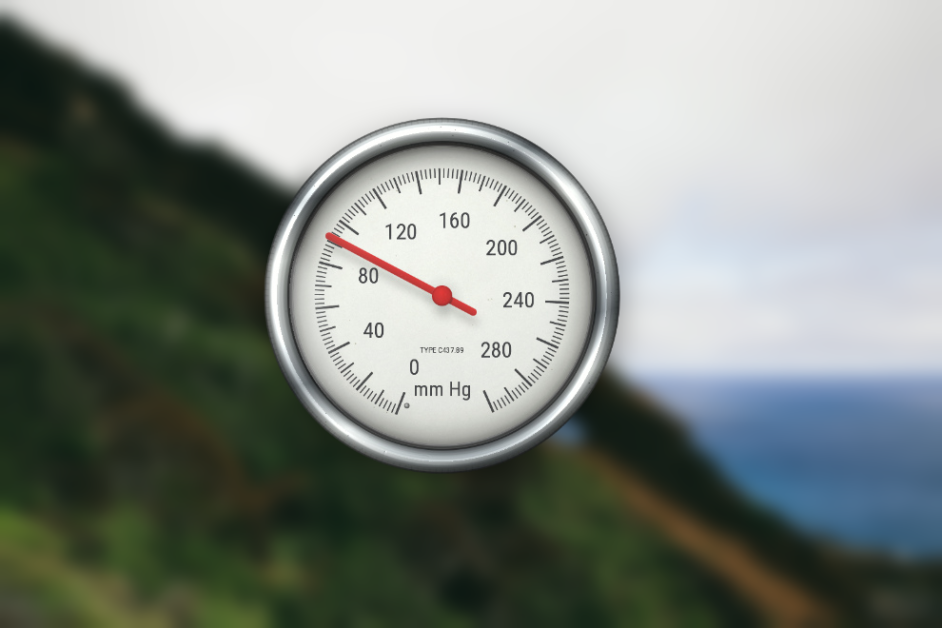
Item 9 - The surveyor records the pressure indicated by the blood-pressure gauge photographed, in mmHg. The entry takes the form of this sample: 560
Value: 92
